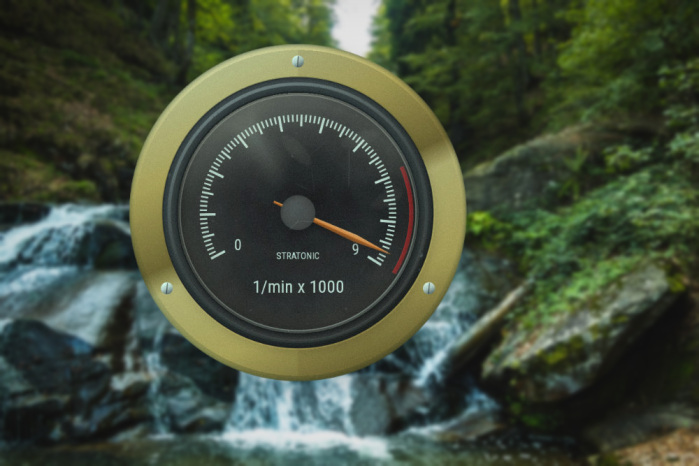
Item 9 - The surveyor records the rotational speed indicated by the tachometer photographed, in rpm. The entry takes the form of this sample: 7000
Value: 8700
